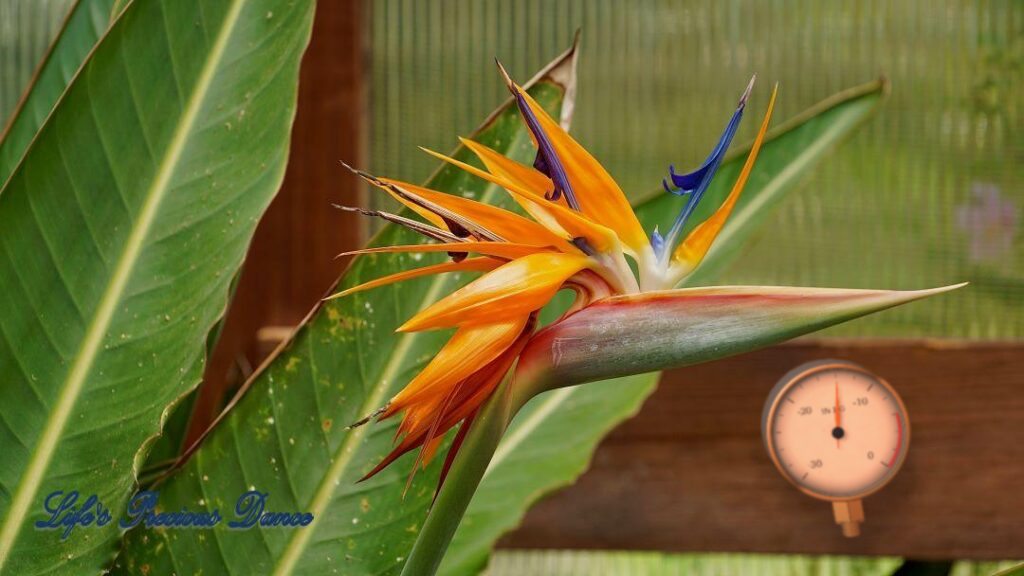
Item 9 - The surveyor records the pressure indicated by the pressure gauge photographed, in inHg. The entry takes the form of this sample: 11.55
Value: -14
